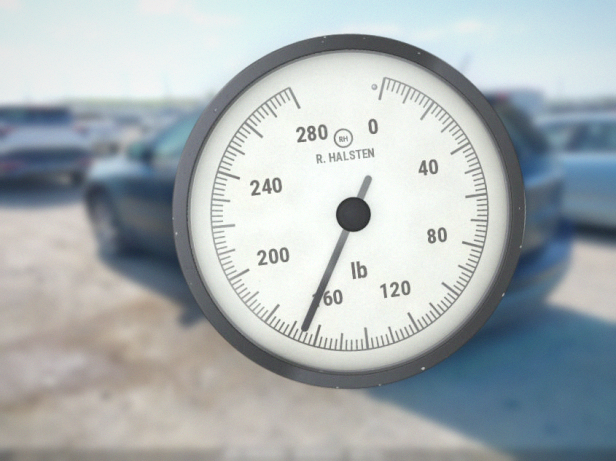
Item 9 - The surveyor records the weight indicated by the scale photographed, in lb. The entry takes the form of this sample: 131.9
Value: 166
